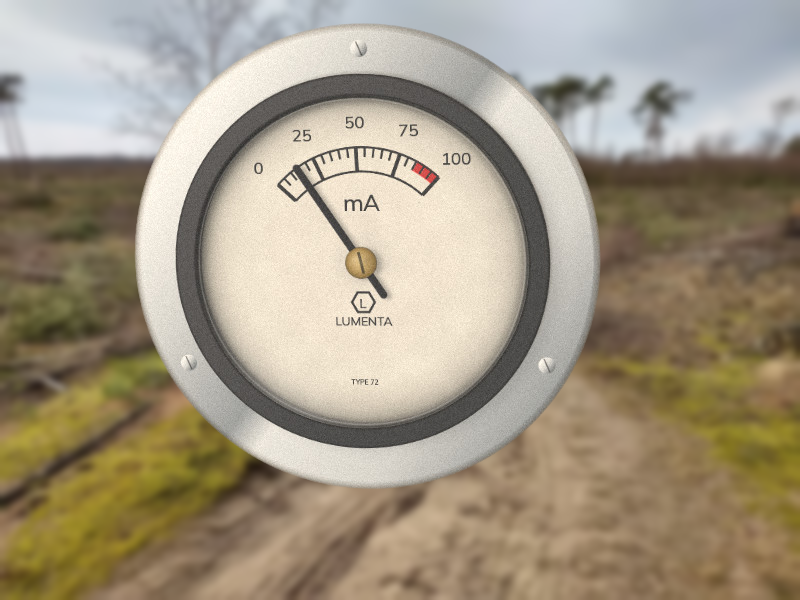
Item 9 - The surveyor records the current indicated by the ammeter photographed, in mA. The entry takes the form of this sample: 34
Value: 15
